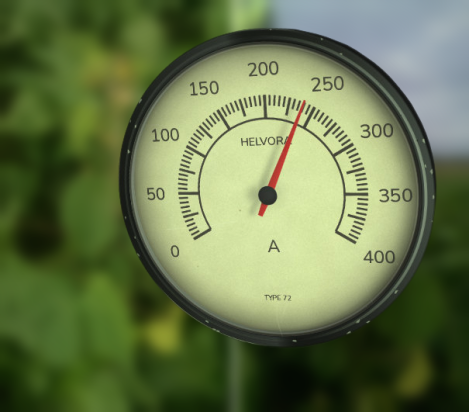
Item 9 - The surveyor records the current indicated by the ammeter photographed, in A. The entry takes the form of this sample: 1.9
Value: 240
